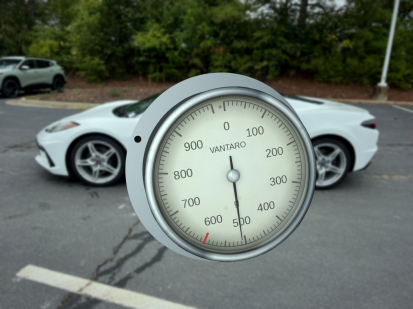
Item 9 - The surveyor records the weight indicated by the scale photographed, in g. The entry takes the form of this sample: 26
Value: 510
